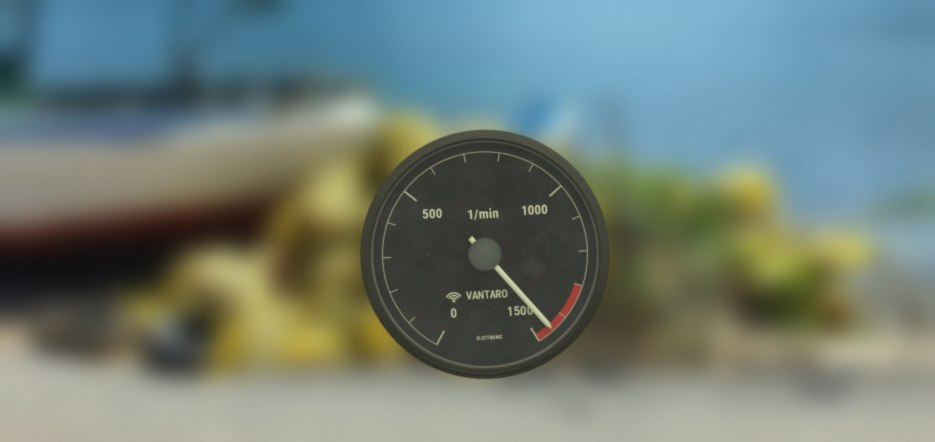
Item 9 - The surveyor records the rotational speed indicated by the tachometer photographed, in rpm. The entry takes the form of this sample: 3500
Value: 1450
